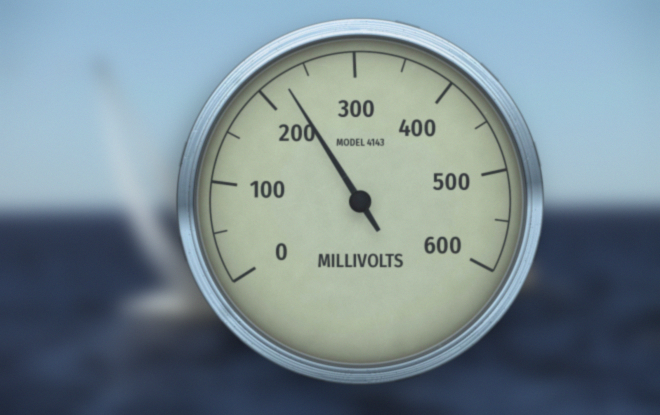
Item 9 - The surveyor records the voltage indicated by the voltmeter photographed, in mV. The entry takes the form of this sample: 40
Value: 225
